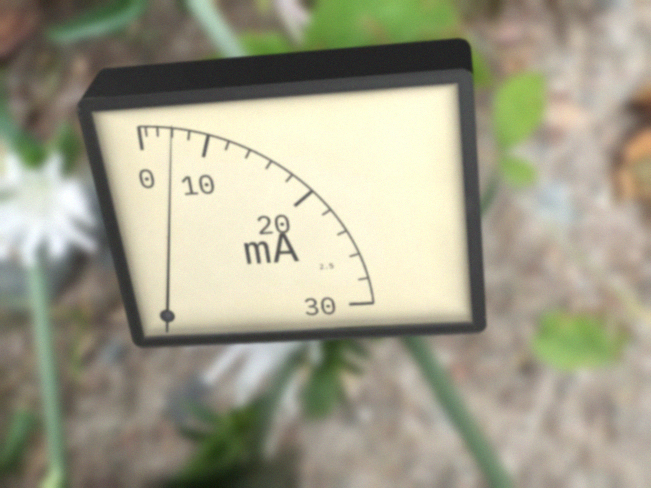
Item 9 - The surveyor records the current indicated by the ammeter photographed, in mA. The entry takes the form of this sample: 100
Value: 6
